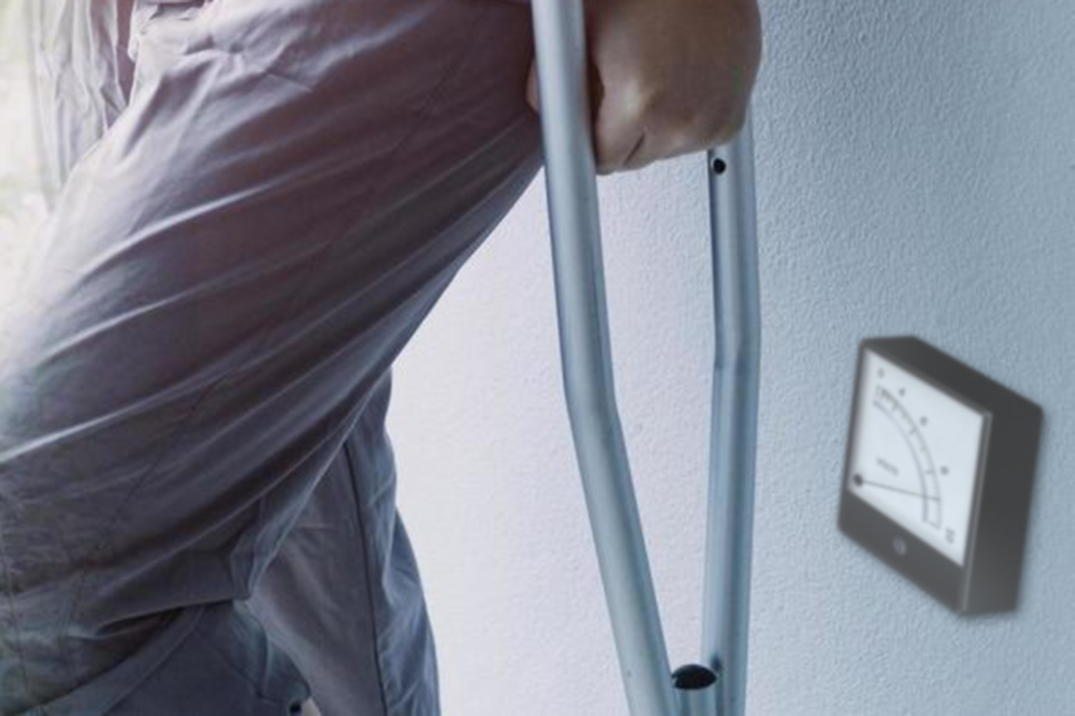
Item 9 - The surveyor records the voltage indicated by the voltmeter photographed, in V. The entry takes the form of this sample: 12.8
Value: 9
